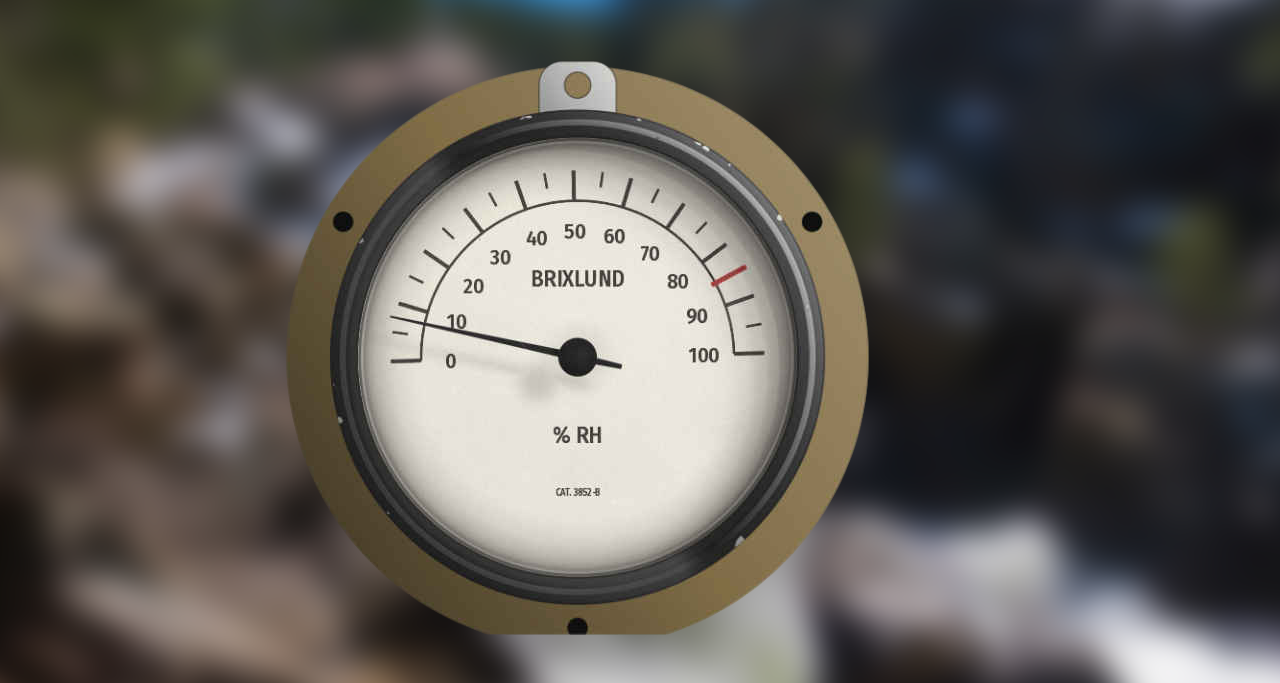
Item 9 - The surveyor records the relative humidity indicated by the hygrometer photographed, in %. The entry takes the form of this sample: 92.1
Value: 7.5
